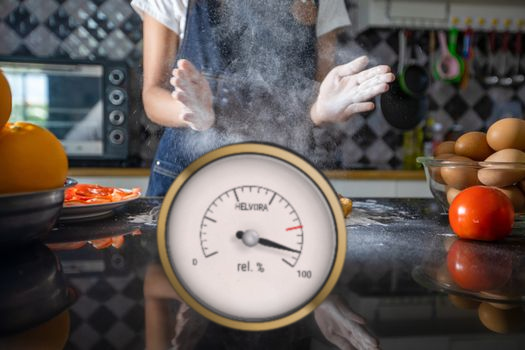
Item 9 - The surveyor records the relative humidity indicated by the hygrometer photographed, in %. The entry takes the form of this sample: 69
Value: 92
